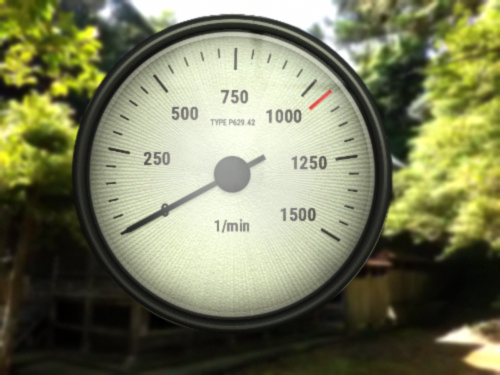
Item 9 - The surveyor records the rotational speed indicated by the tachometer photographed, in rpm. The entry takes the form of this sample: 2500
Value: 0
